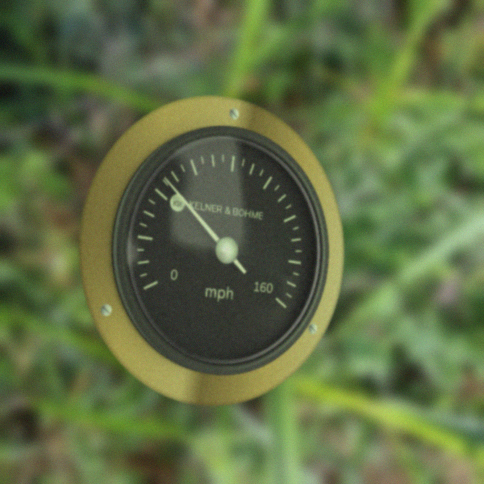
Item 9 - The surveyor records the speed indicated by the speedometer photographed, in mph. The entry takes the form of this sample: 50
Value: 45
